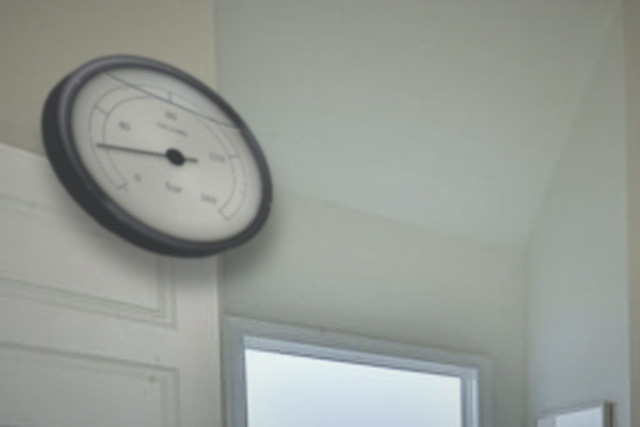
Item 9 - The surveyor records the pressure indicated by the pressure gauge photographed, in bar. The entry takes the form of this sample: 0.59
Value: 20
